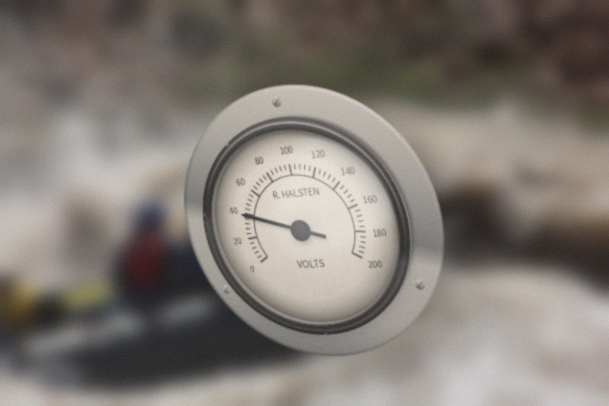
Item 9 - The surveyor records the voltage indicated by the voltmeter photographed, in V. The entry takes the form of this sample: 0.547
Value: 40
